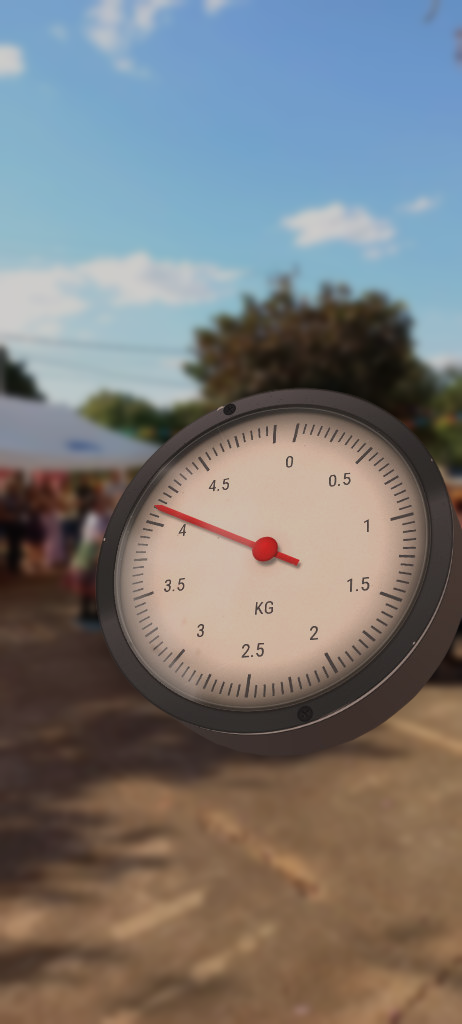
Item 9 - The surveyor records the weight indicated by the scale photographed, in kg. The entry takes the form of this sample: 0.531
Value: 4.1
